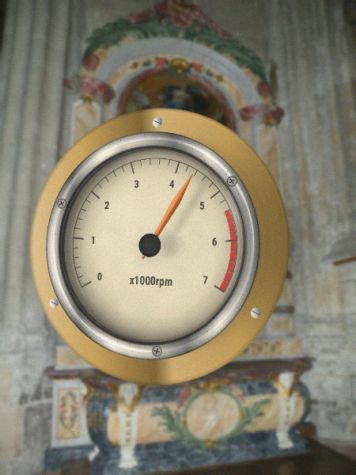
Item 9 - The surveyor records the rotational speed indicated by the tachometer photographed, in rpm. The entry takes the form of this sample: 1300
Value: 4400
